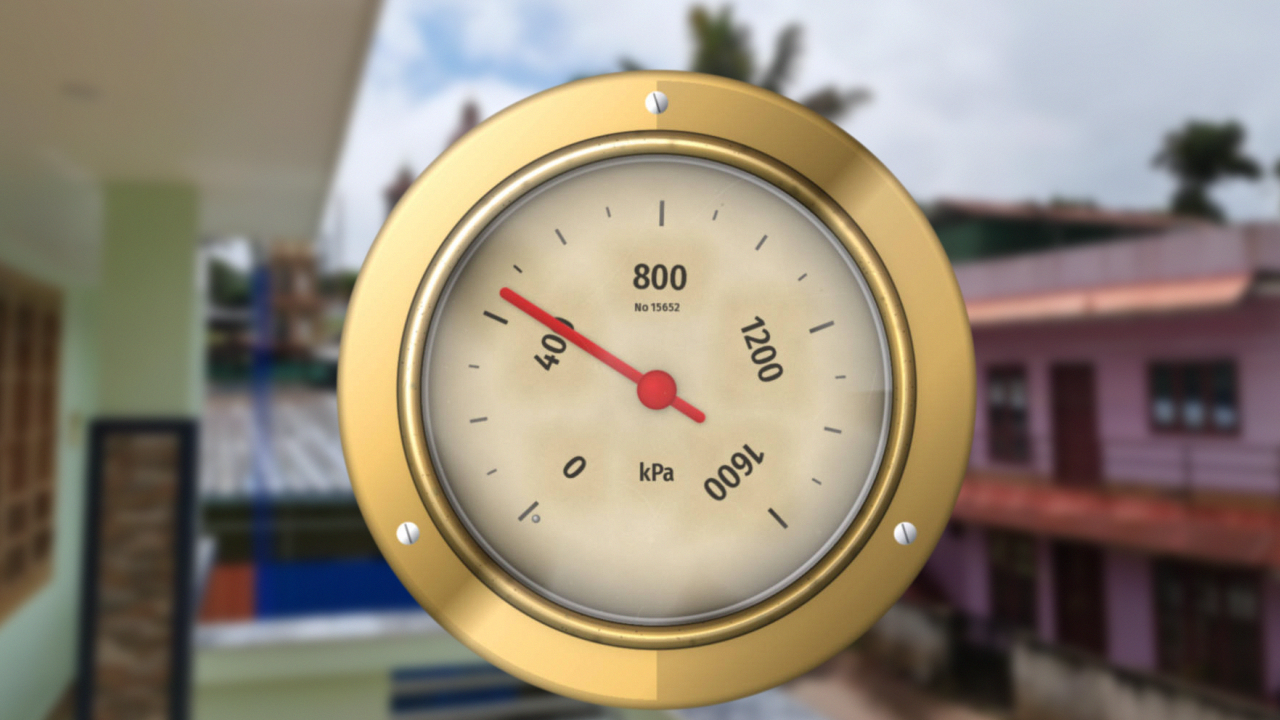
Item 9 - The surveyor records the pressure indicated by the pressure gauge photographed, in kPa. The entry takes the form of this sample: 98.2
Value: 450
